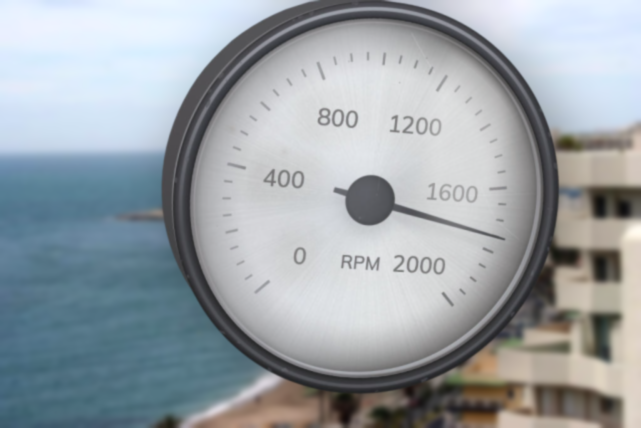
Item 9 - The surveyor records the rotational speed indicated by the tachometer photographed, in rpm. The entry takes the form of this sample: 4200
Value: 1750
